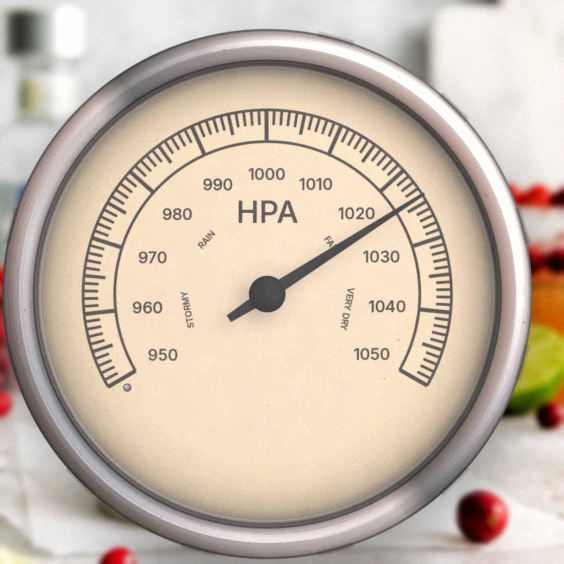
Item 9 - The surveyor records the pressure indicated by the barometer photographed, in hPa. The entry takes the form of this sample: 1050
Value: 1024
